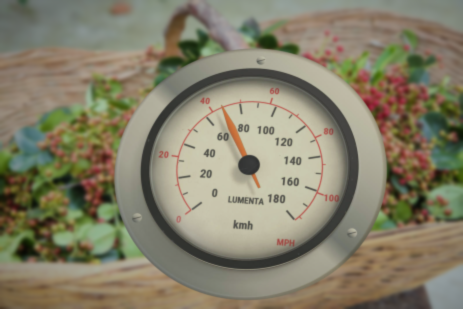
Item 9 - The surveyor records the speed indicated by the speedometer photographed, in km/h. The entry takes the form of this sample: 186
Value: 70
